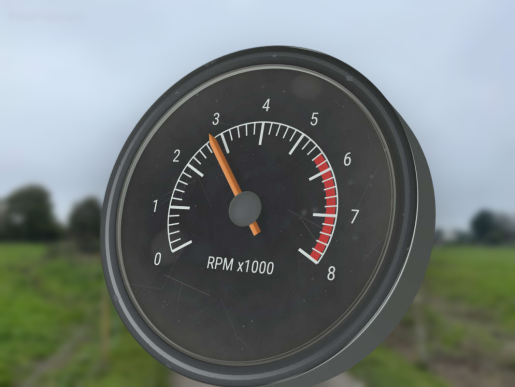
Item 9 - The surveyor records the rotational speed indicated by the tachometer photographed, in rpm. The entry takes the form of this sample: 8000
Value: 2800
